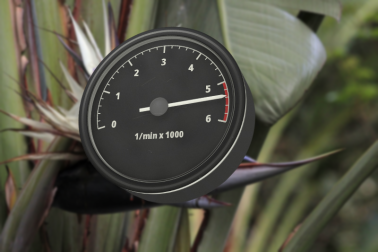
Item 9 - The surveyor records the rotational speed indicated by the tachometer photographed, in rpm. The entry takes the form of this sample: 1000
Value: 5400
